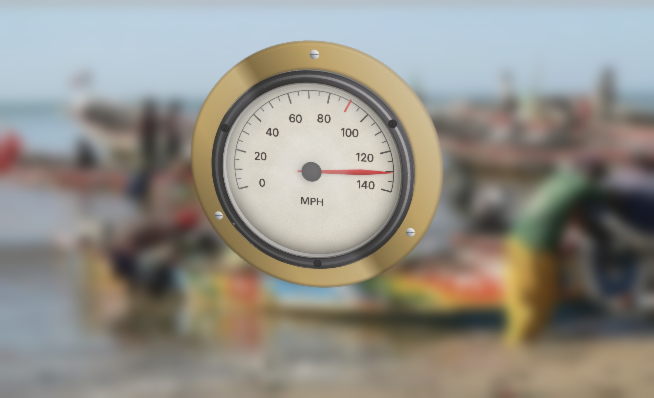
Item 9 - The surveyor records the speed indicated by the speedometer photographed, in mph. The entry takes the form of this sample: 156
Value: 130
